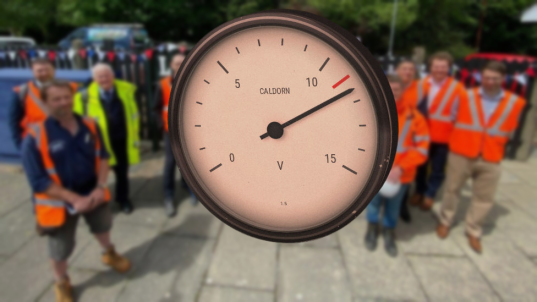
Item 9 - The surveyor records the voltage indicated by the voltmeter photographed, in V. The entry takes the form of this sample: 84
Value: 11.5
